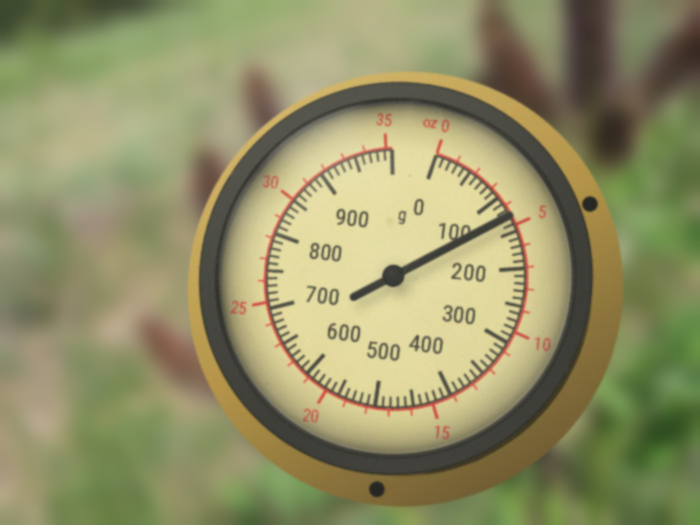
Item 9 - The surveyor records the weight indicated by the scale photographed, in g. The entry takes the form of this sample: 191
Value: 130
